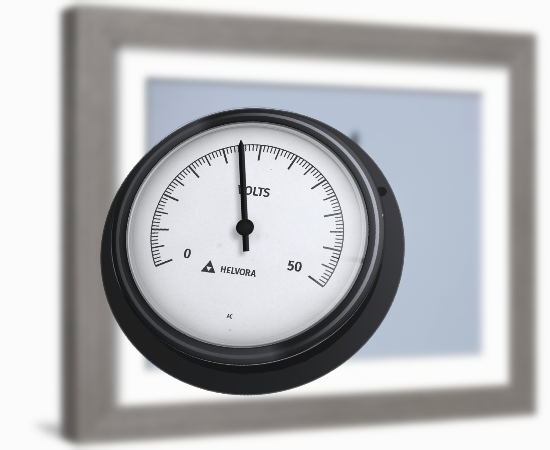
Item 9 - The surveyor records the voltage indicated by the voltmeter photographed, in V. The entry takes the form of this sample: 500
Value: 22.5
